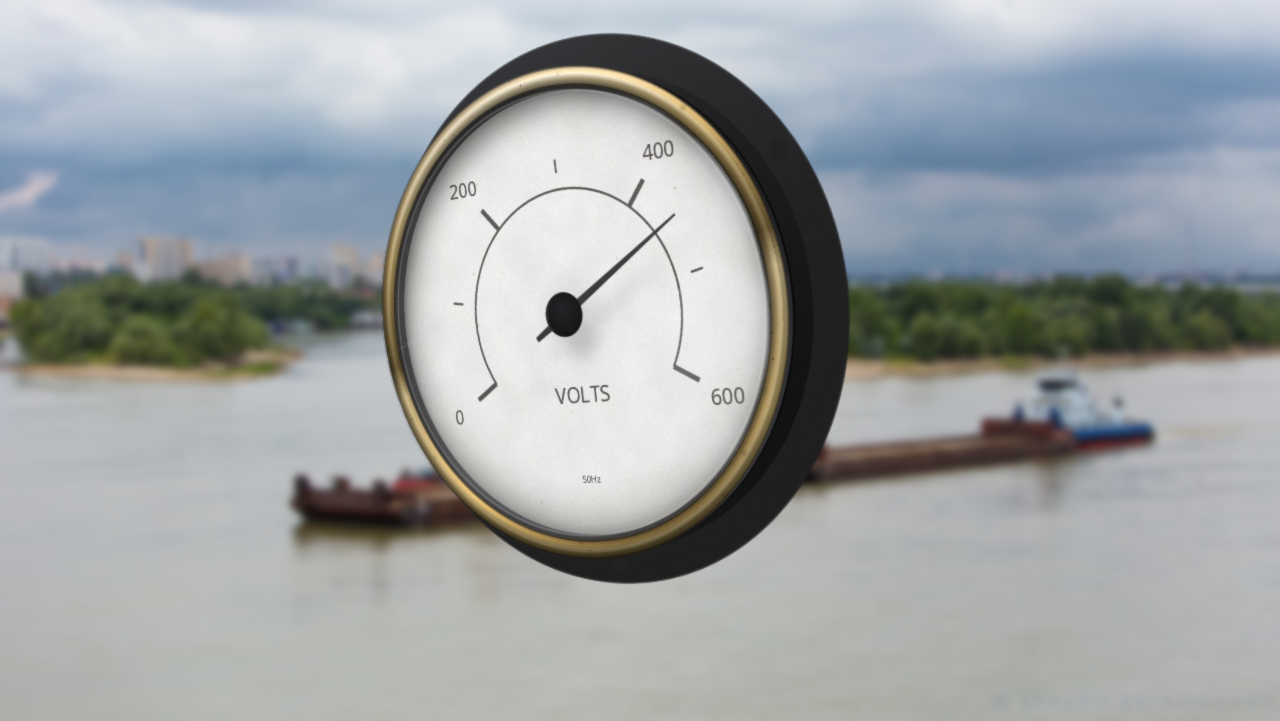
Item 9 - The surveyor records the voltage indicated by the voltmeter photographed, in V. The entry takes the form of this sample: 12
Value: 450
